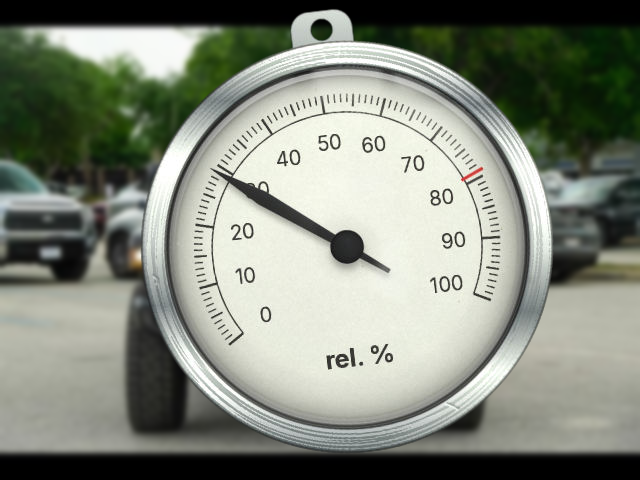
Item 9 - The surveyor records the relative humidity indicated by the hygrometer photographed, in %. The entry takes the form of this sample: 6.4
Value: 29
